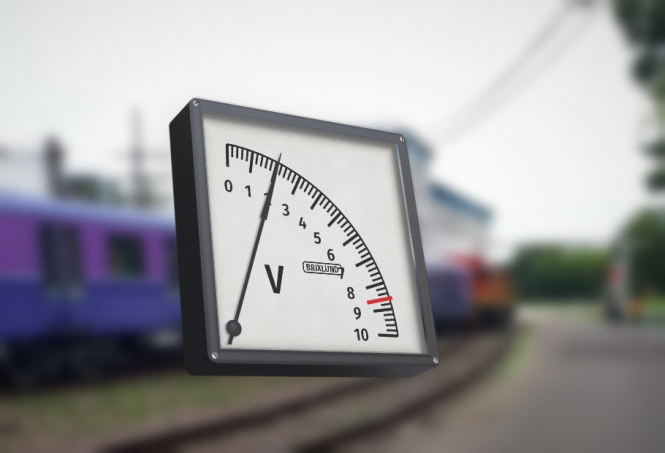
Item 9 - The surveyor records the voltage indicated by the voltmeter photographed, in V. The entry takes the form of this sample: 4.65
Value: 2
